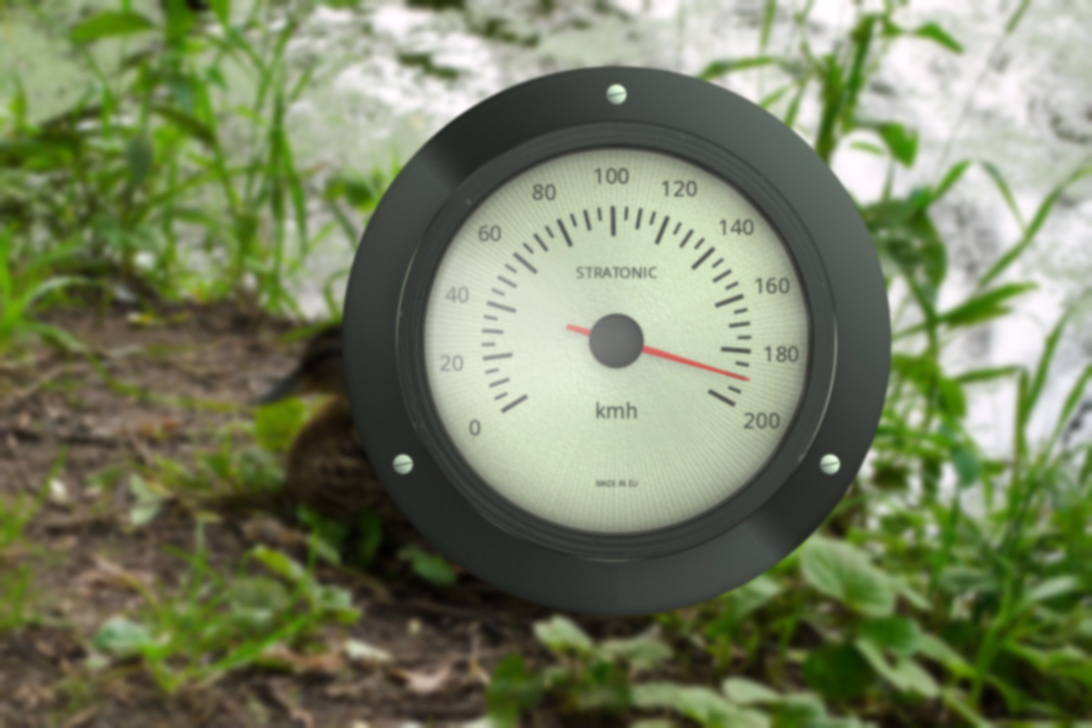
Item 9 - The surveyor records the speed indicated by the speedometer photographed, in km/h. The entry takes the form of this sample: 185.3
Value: 190
